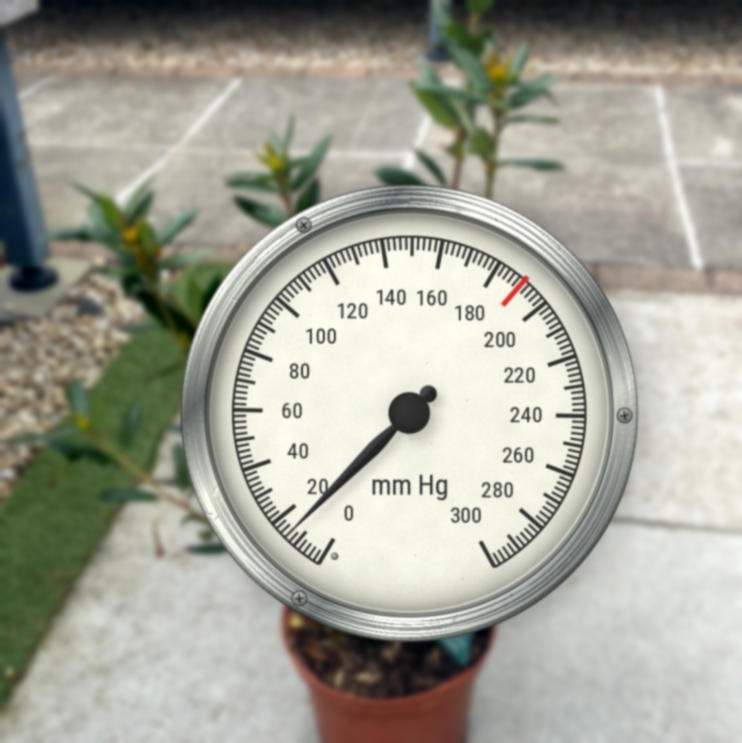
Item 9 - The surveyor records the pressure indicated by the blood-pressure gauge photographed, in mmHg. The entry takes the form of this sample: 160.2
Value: 14
